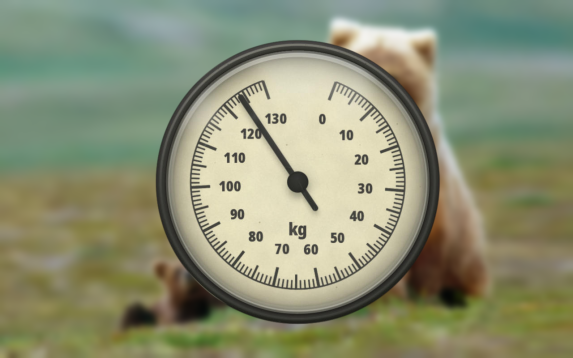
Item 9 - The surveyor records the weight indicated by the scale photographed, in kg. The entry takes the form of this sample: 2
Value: 124
